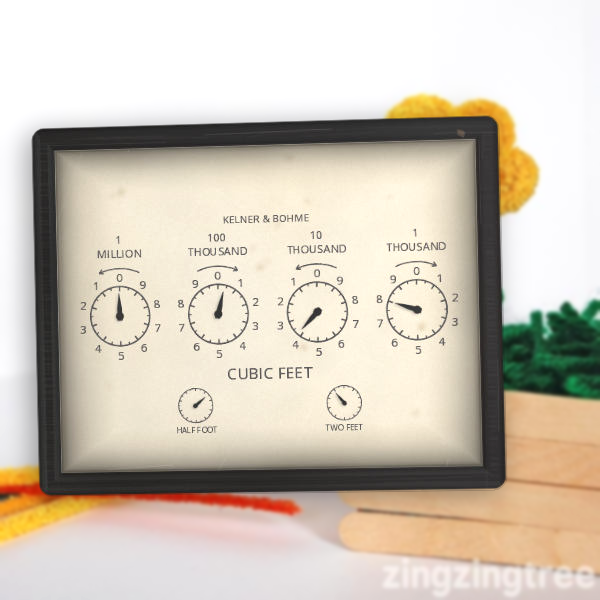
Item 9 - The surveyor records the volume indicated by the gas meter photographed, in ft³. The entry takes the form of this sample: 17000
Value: 3800
